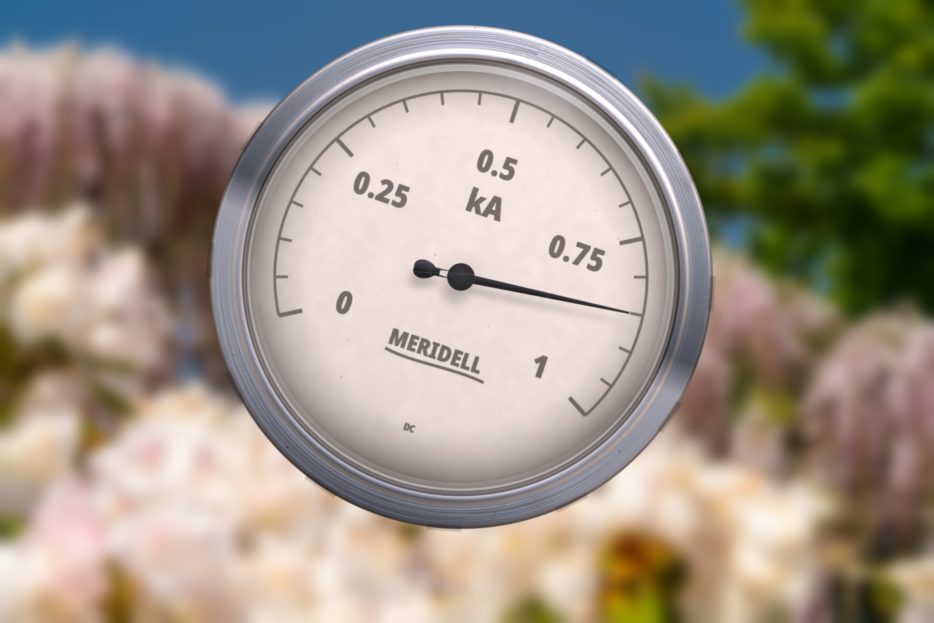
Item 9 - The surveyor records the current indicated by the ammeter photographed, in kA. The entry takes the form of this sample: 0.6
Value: 0.85
